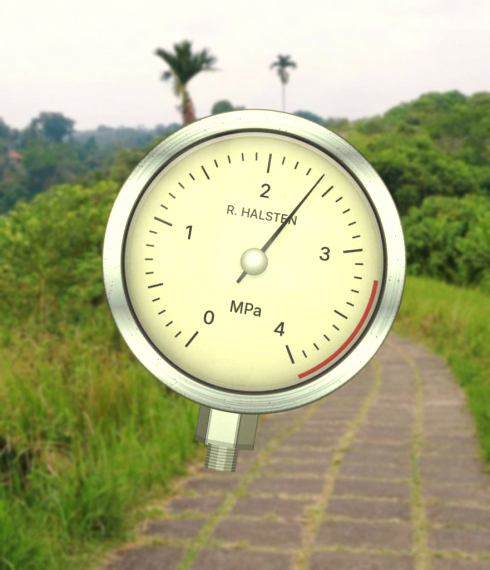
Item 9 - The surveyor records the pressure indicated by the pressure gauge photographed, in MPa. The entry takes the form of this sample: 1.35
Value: 2.4
